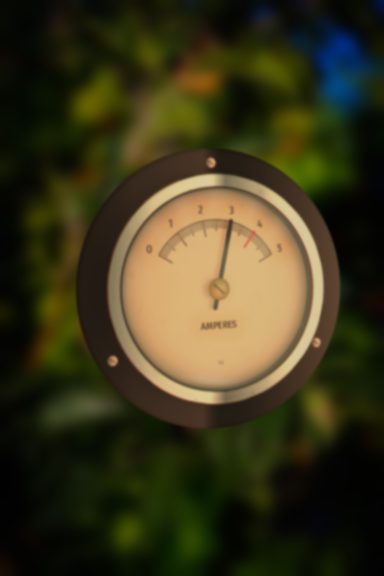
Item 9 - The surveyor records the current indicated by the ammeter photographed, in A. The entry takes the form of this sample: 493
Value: 3
